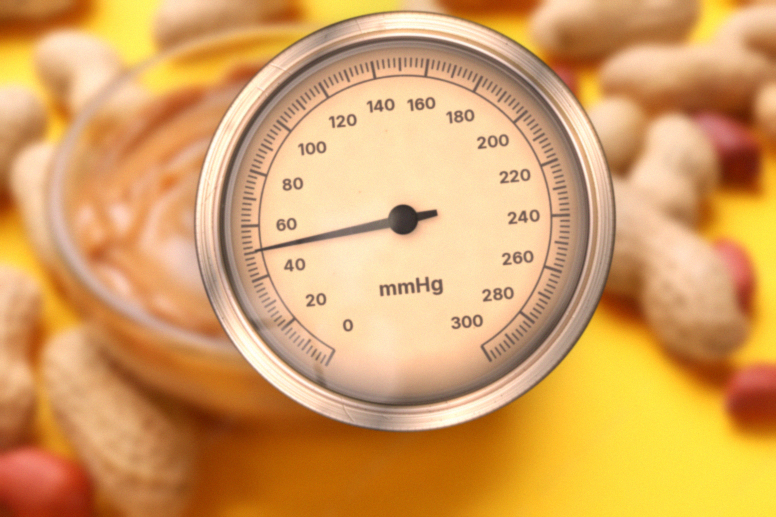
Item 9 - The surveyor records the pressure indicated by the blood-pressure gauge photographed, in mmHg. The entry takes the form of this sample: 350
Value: 50
